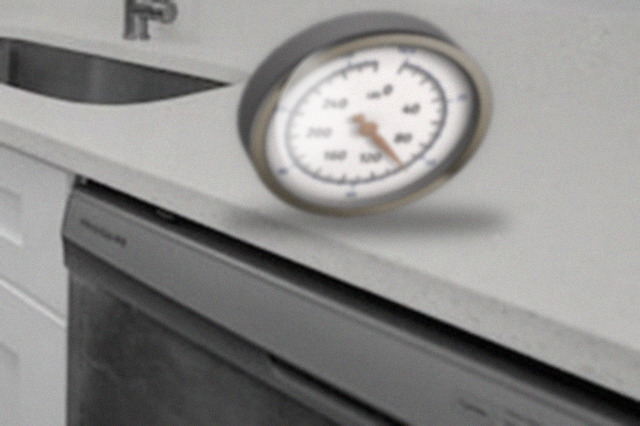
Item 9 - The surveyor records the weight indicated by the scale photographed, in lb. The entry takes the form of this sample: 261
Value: 100
